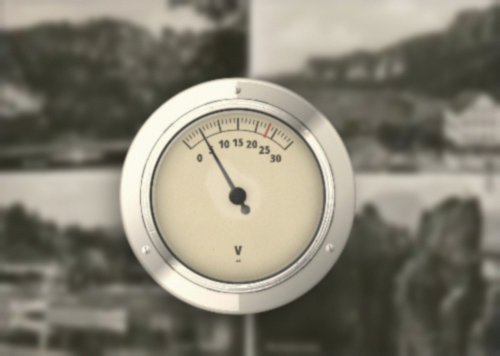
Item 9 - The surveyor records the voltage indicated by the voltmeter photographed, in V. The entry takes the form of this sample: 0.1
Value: 5
